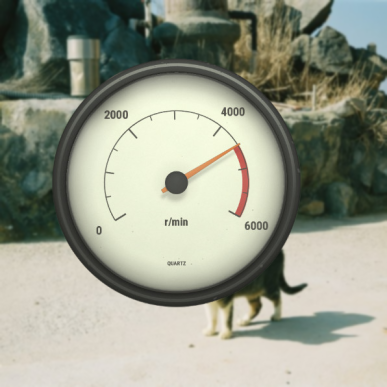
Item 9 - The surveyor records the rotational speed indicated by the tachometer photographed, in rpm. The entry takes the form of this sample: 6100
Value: 4500
